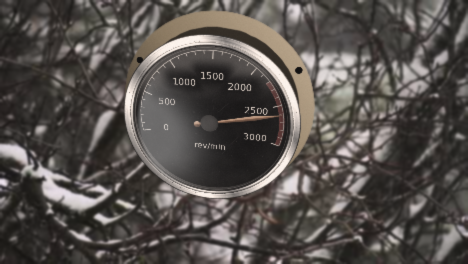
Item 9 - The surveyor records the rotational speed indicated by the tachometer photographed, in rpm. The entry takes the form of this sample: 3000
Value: 2600
